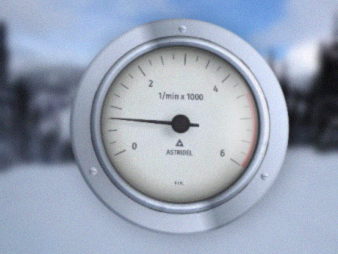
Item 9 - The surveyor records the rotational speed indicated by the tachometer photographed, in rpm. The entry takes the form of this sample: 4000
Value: 750
